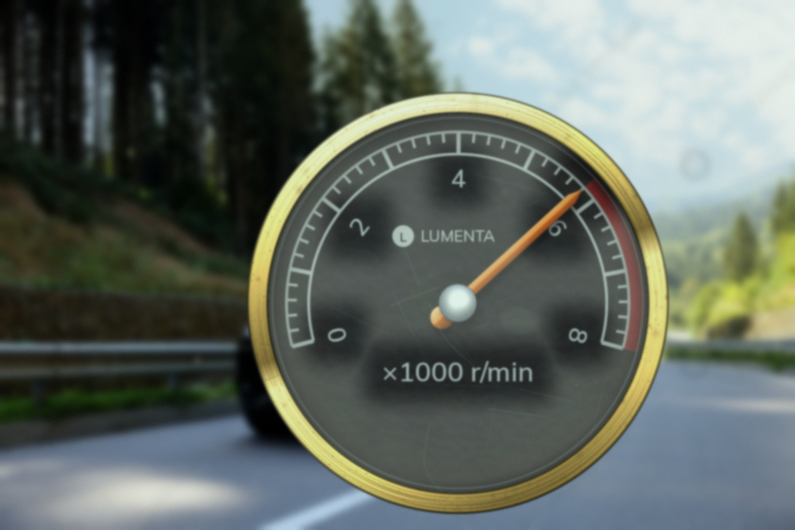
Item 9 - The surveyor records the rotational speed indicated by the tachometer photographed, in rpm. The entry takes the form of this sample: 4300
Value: 5800
